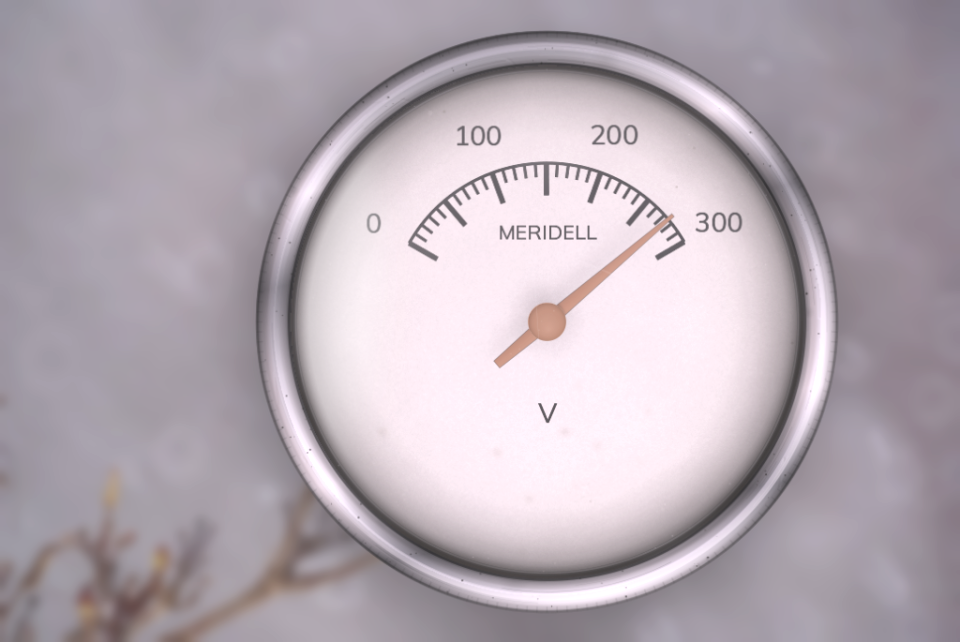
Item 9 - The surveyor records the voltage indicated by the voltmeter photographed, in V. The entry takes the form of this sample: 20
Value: 275
